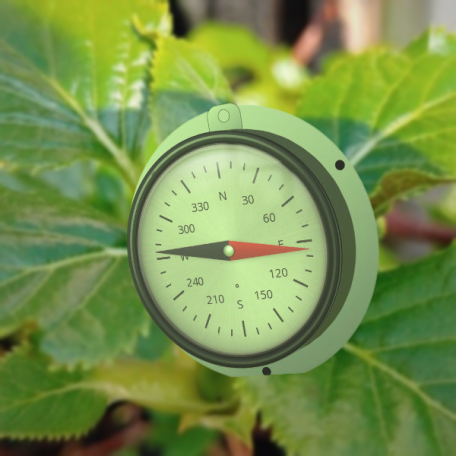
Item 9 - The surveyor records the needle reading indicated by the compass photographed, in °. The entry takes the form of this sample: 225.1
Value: 95
